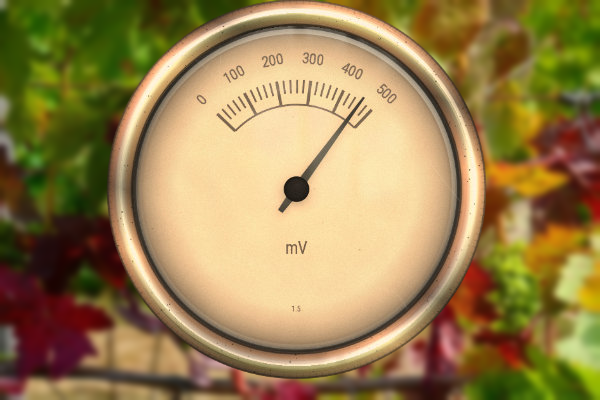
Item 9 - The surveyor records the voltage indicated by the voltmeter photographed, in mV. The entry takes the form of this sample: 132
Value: 460
